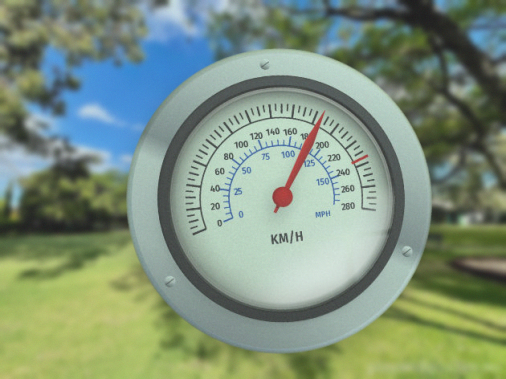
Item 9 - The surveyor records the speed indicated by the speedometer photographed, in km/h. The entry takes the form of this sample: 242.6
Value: 185
